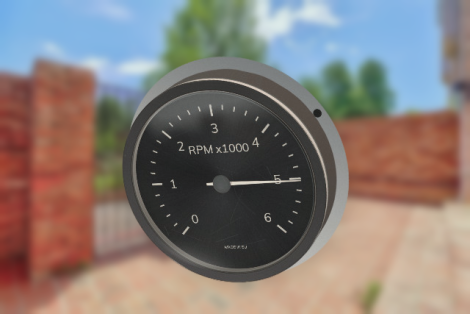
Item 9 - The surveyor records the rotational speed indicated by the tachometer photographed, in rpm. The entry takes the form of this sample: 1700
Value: 5000
